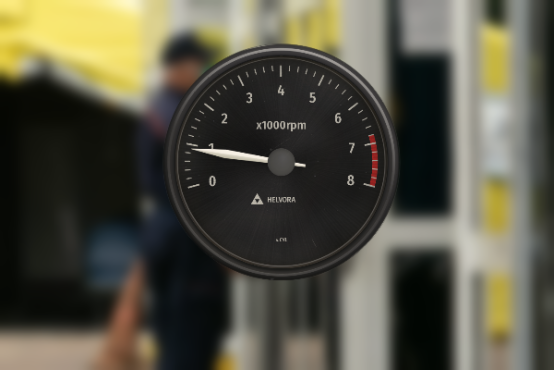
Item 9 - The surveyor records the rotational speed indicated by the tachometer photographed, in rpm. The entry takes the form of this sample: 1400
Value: 900
